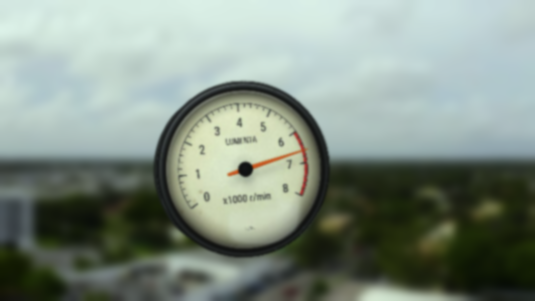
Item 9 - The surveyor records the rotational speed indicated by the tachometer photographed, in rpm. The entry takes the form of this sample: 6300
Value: 6600
